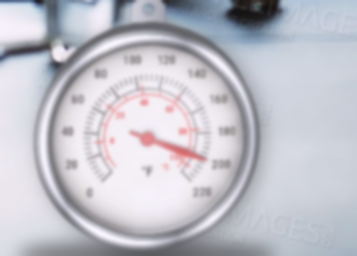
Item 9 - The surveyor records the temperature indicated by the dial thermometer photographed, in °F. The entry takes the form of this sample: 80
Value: 200
